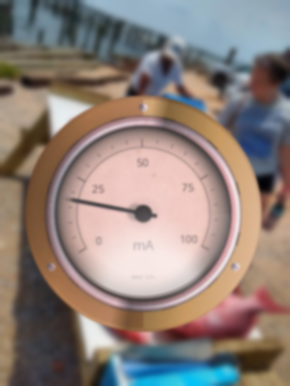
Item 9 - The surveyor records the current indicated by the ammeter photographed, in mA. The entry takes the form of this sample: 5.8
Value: 17.5
